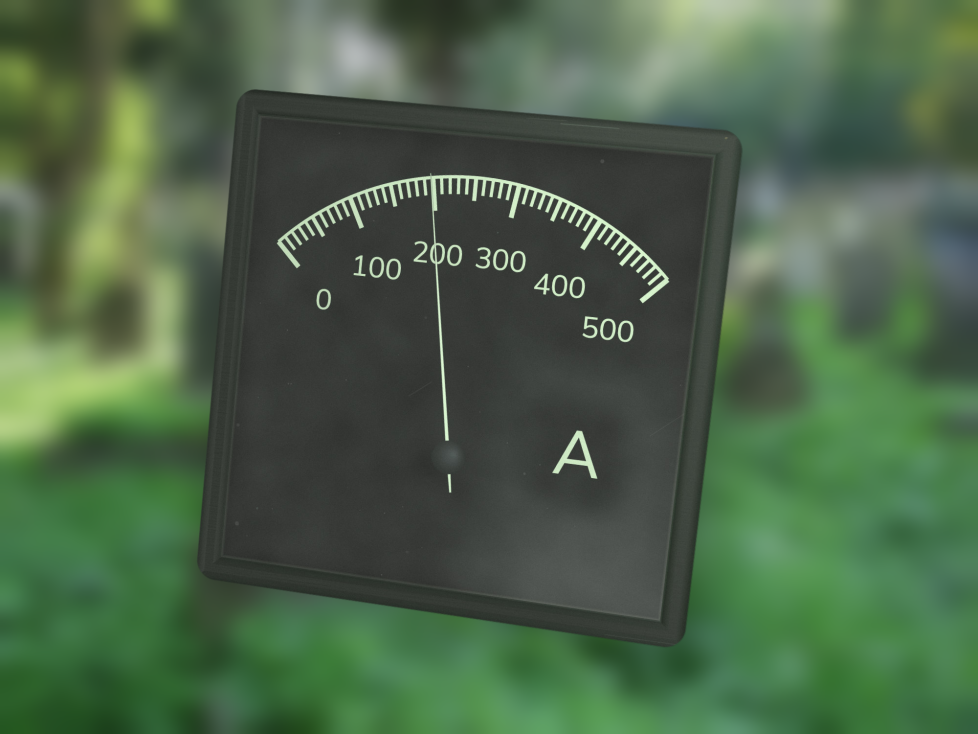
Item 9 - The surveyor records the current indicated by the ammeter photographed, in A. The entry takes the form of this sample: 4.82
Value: 200
